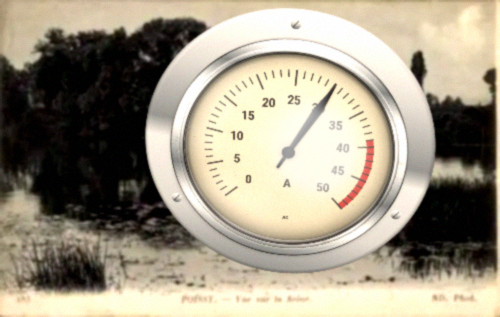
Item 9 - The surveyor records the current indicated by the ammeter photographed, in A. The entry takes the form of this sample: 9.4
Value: 30
